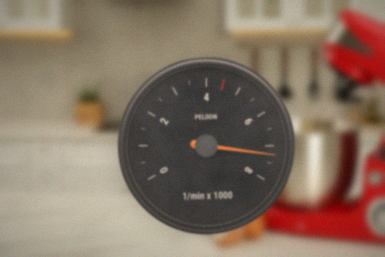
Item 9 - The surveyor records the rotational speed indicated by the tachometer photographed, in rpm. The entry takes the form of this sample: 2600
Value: 7250
